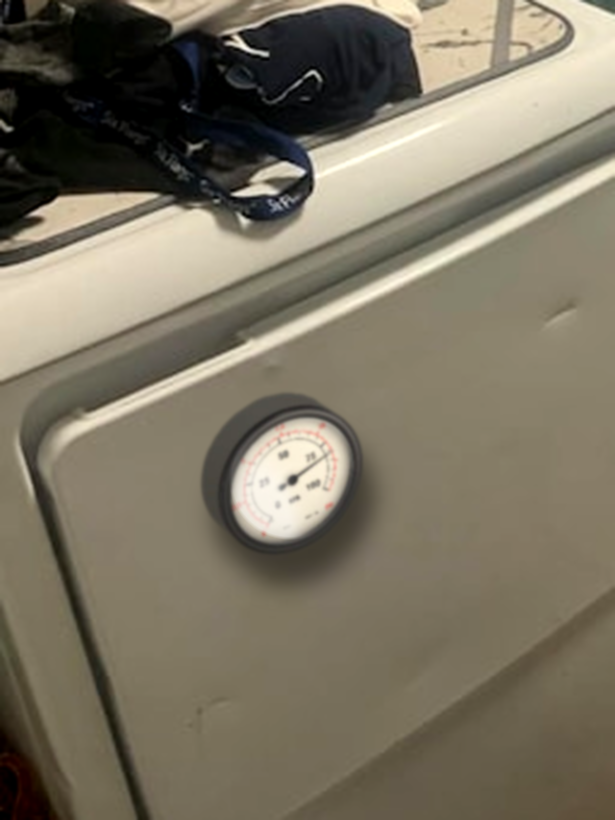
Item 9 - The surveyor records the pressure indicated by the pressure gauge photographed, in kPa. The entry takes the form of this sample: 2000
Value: 80
